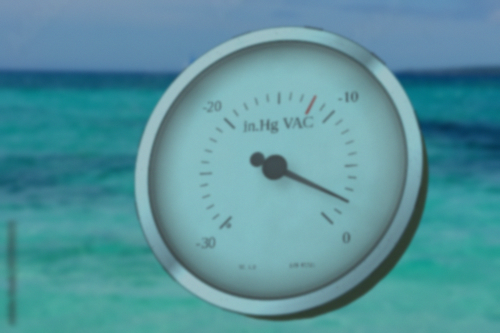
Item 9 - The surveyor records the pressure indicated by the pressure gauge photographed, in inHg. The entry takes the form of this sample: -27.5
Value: -2
